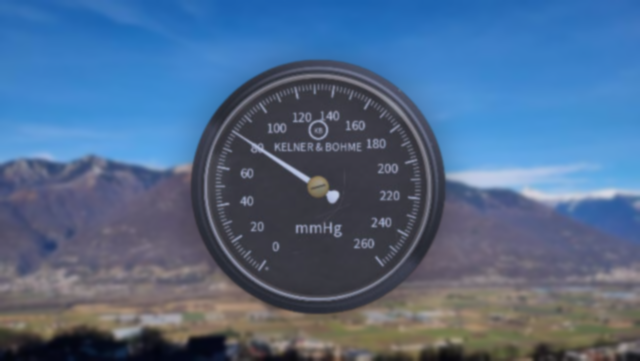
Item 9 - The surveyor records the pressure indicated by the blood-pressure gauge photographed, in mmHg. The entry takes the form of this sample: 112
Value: 80
